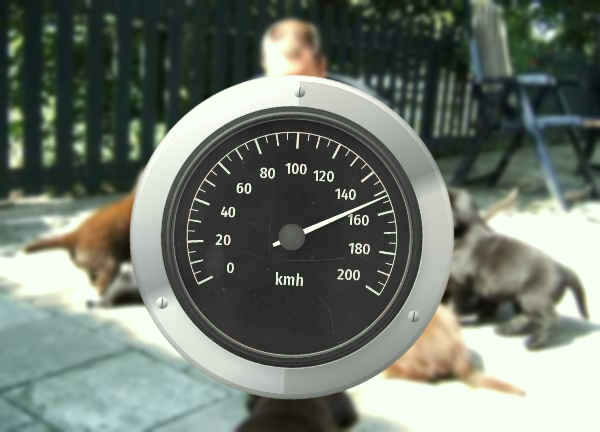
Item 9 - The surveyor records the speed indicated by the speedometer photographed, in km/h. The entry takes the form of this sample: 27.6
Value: 152.5
